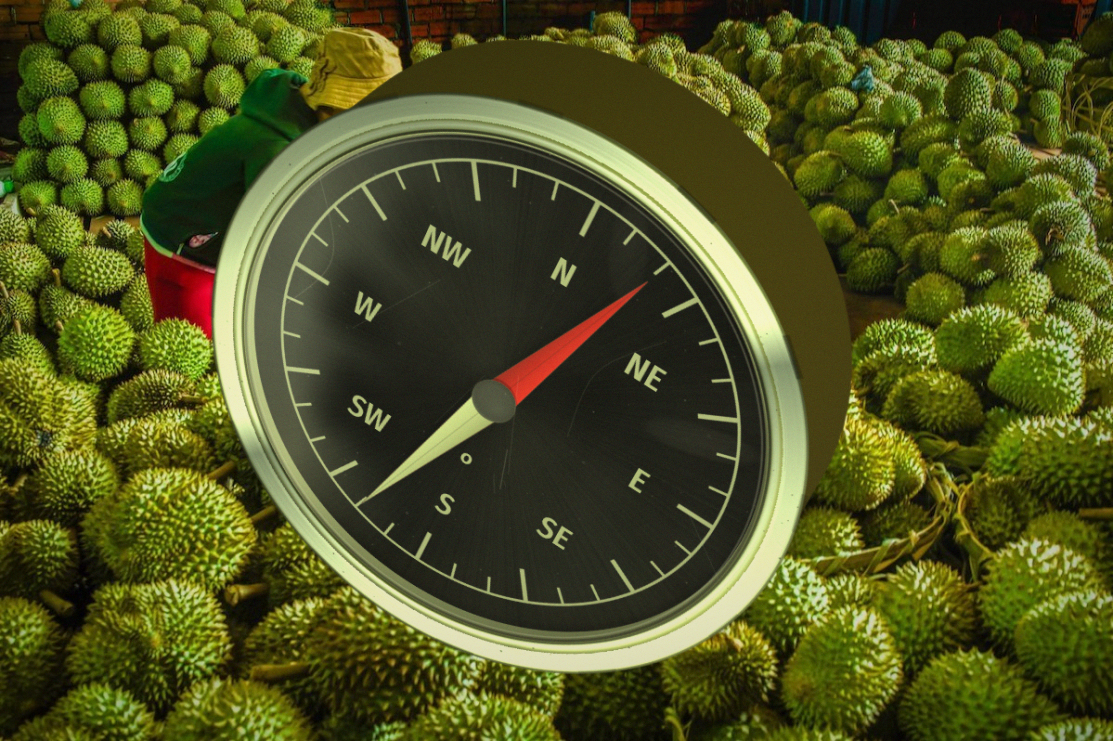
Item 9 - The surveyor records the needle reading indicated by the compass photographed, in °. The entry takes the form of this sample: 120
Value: 20
